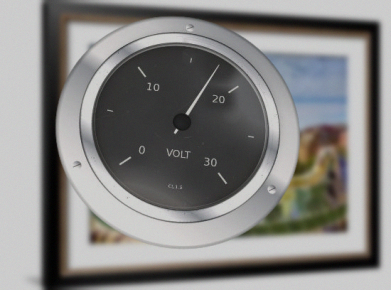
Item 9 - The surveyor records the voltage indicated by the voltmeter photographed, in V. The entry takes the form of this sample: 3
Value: 17.5
